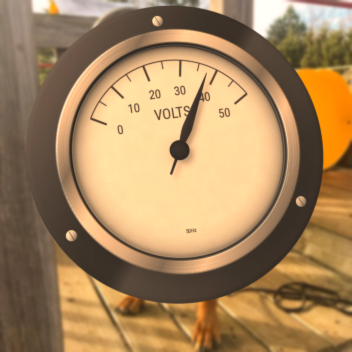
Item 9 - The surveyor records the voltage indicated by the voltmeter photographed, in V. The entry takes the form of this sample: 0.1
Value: 37.5
